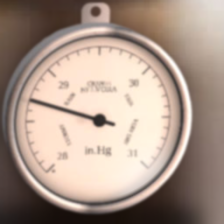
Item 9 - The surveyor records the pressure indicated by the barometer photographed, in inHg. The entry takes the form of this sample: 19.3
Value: 28.7
